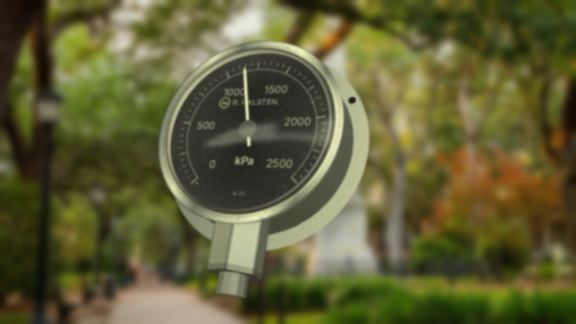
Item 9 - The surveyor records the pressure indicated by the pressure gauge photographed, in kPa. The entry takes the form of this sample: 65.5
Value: 1150
